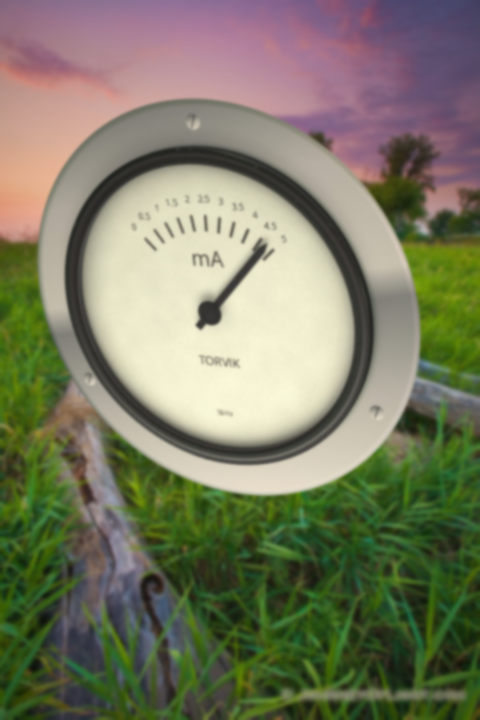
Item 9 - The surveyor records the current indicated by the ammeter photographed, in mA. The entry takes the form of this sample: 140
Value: 4.75
